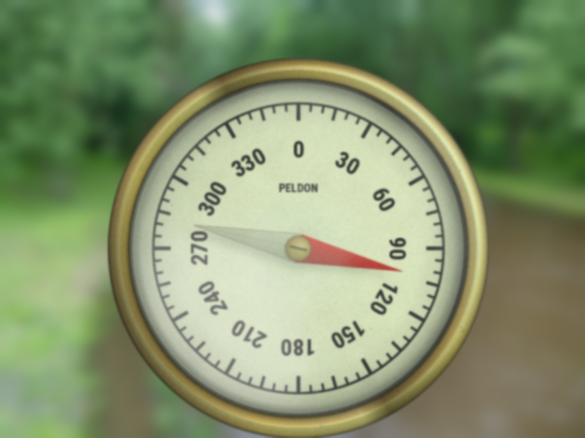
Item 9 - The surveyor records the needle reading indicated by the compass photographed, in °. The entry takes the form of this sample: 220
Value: 102.5
